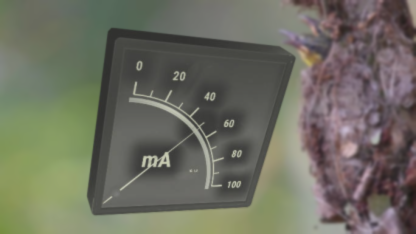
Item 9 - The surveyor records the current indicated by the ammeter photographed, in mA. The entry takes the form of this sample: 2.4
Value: 50
